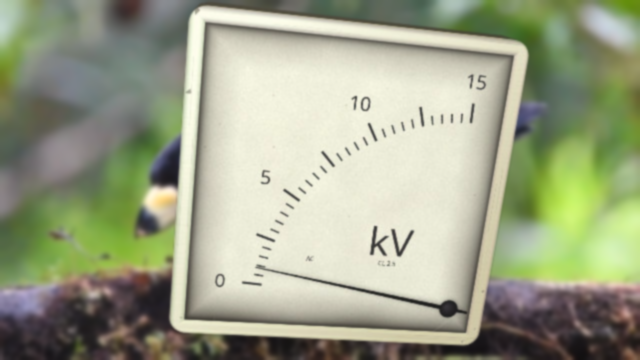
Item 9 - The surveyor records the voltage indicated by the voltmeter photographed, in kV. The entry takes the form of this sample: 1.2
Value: 1
